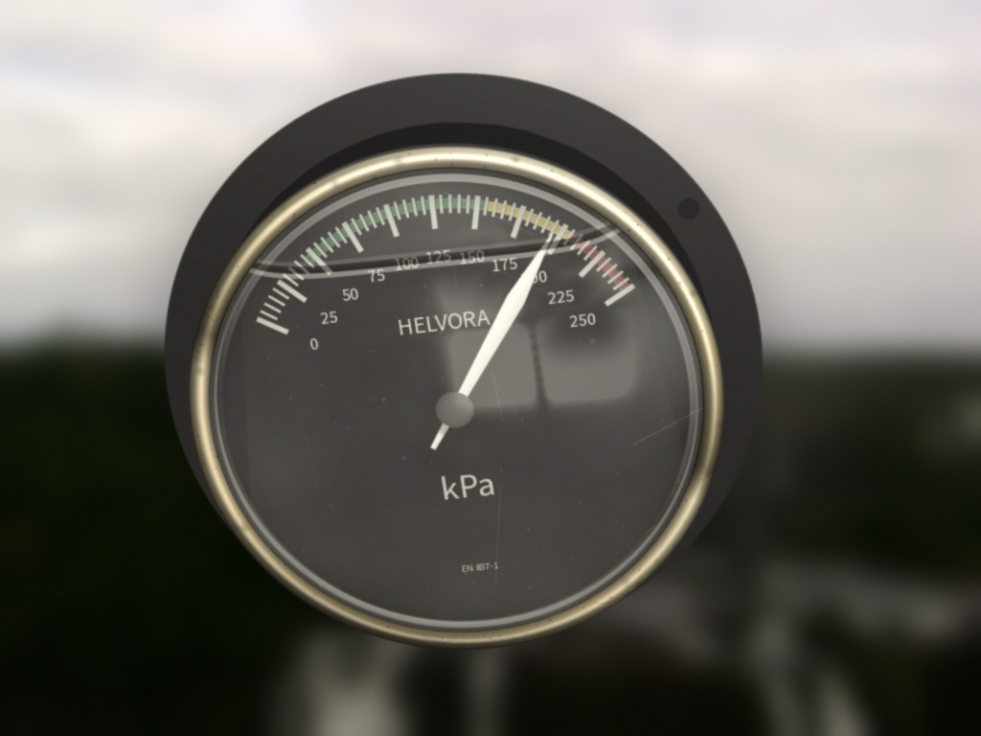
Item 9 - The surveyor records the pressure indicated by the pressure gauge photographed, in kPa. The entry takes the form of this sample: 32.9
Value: 195
